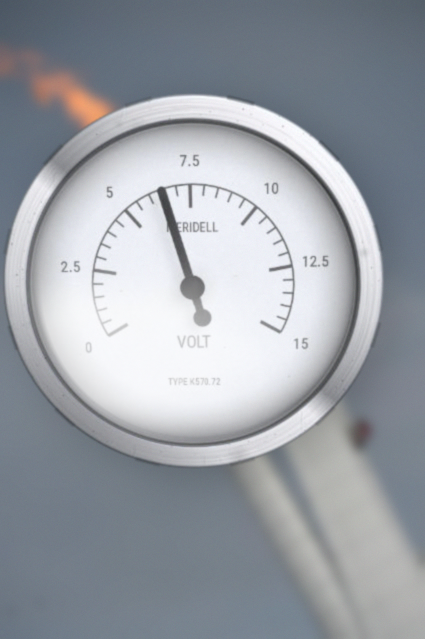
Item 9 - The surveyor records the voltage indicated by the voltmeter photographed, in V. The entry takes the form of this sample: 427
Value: 6.5
